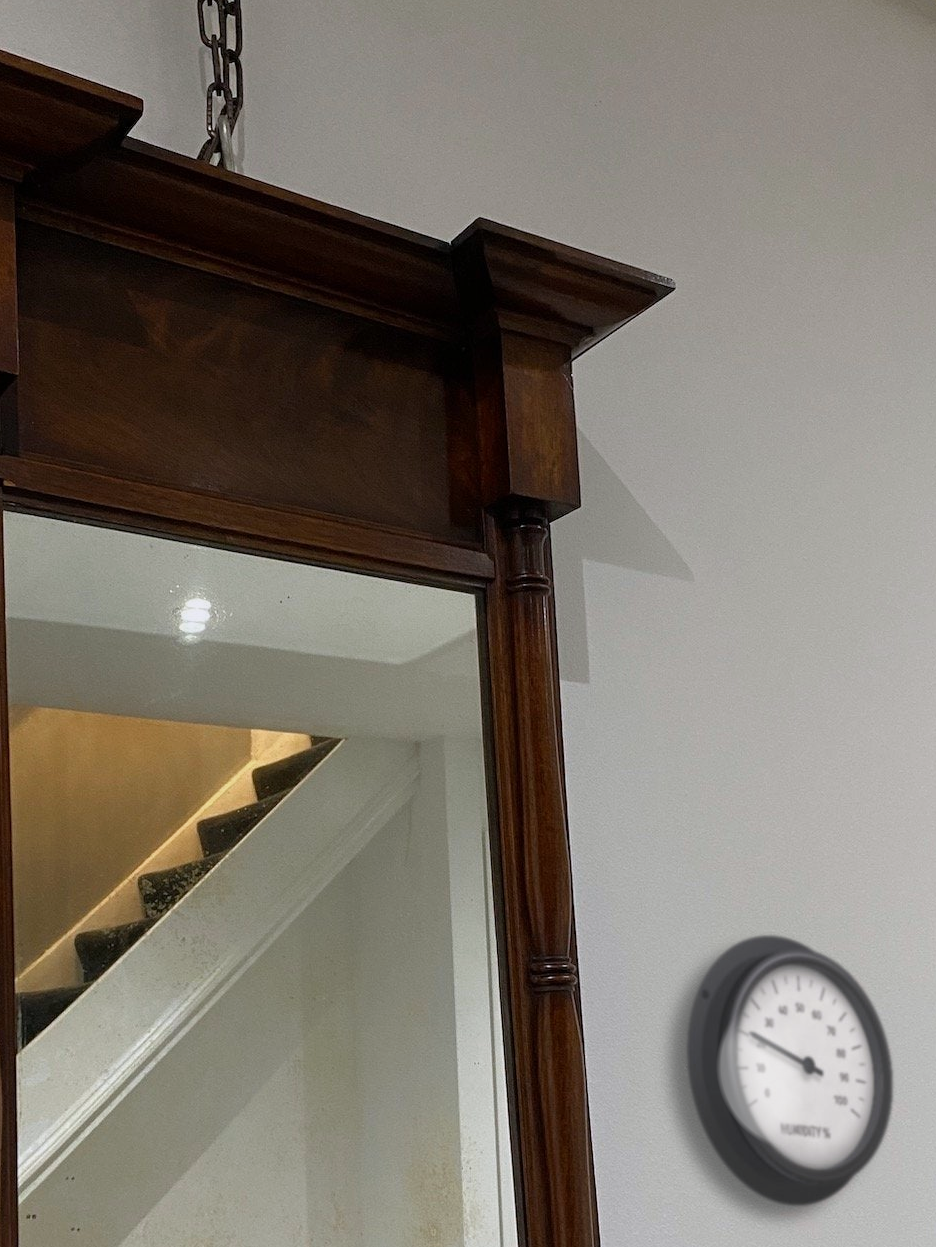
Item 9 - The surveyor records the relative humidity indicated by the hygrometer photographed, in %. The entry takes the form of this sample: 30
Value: 20
